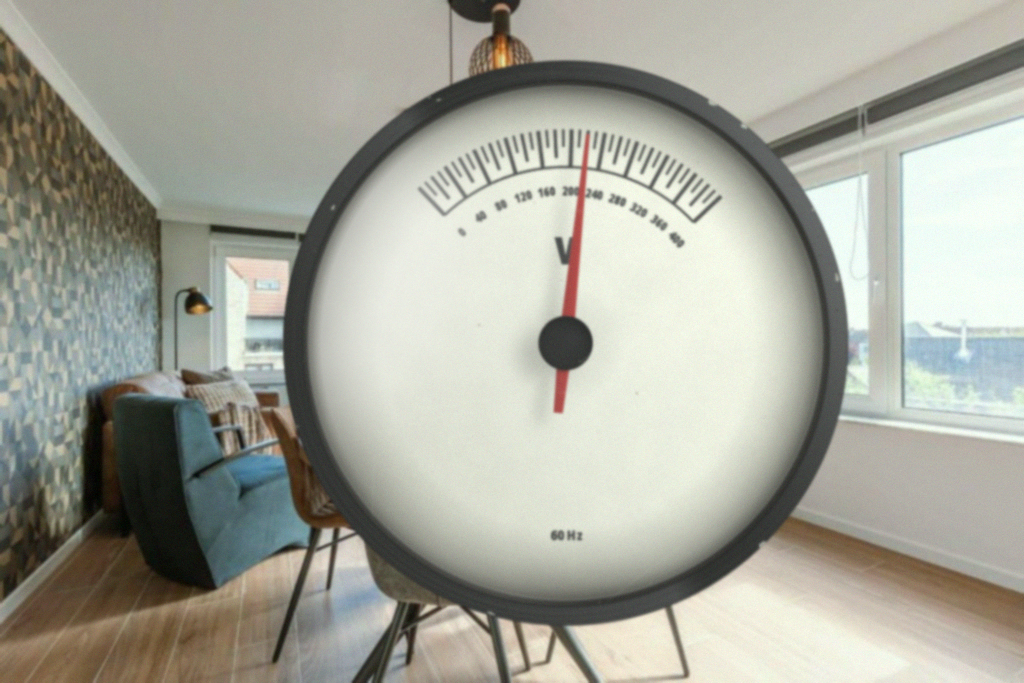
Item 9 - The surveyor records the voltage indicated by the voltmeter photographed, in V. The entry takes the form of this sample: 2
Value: 220
